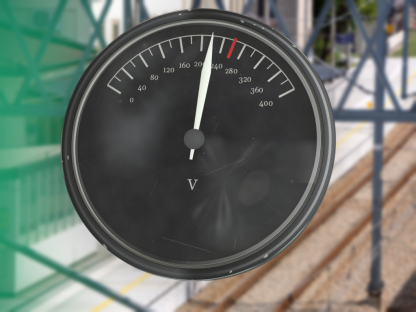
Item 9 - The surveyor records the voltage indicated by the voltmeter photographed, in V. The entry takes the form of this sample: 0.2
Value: 220
